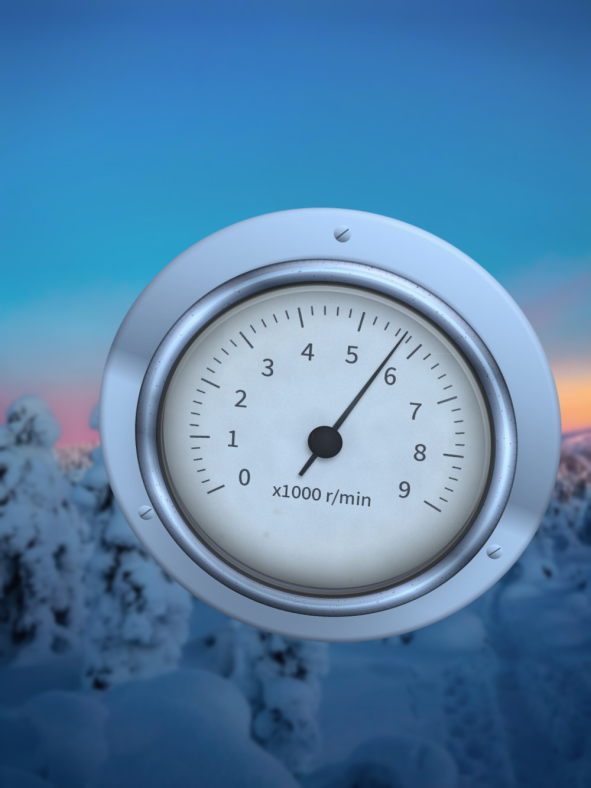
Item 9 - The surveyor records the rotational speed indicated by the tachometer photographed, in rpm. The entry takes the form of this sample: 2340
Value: 5700
